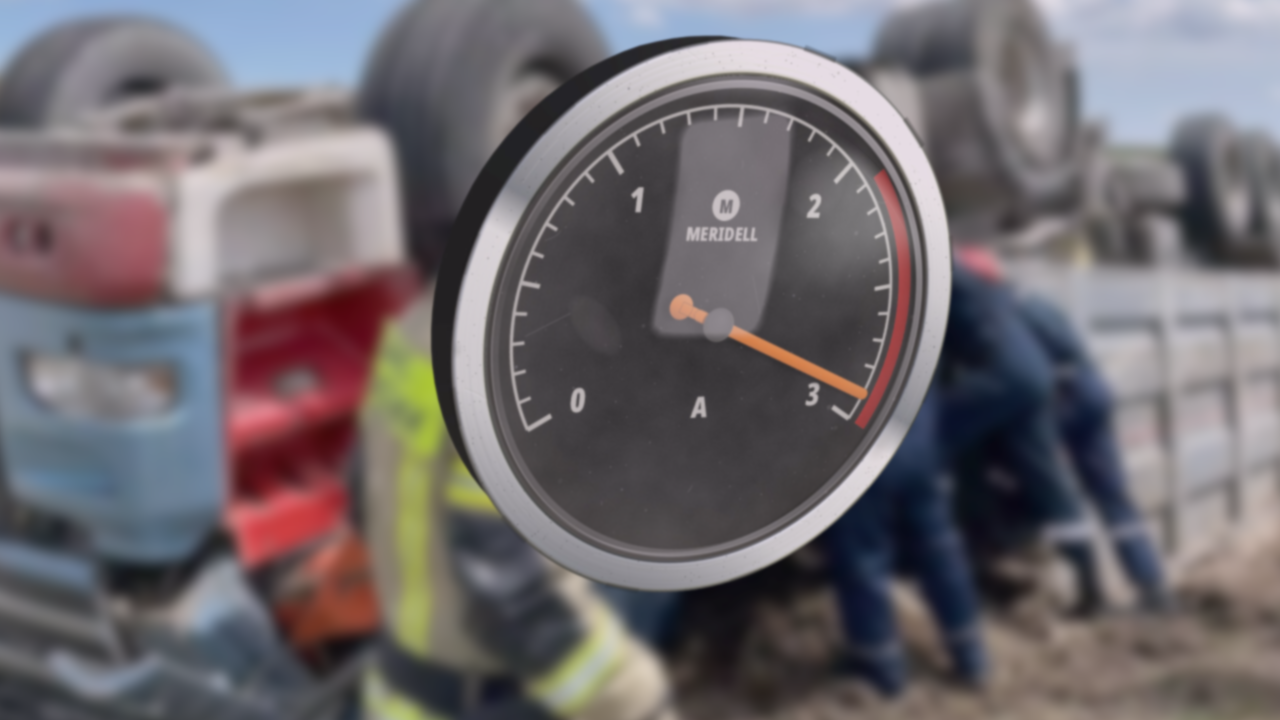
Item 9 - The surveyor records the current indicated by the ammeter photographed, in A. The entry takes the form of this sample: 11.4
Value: 2.9
